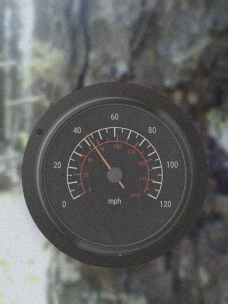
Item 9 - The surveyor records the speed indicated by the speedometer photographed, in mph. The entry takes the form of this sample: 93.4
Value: 42.5
